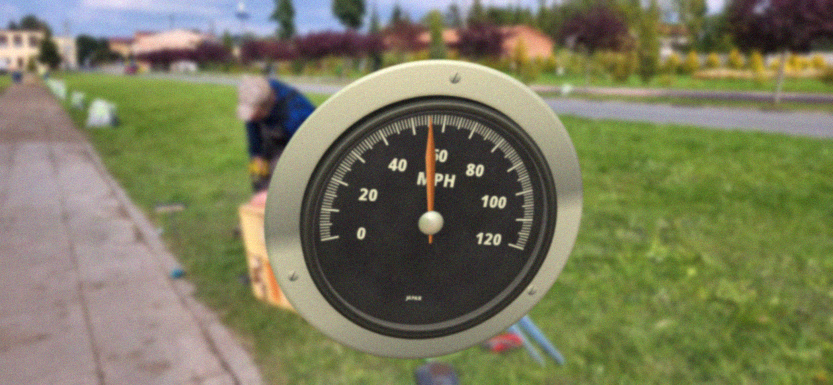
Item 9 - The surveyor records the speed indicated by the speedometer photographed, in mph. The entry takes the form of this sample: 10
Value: 55
